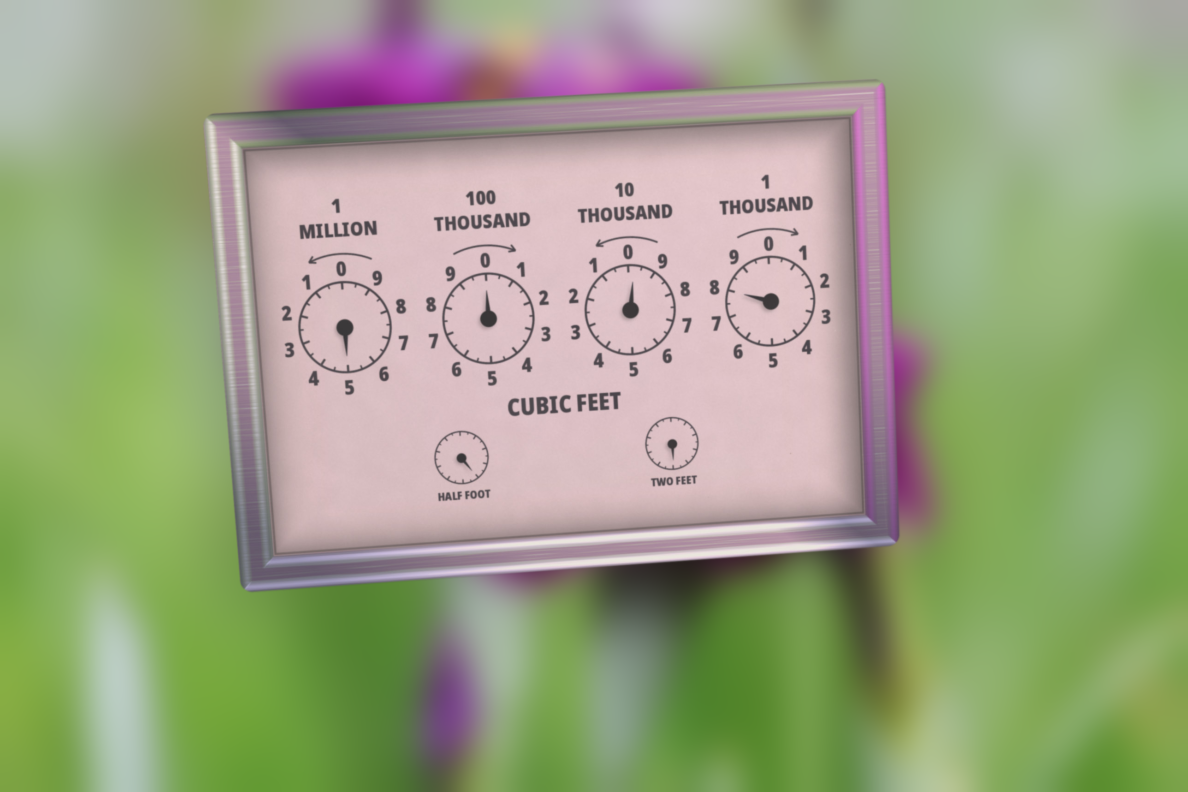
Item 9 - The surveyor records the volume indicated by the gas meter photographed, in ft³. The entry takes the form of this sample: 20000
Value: 499800
